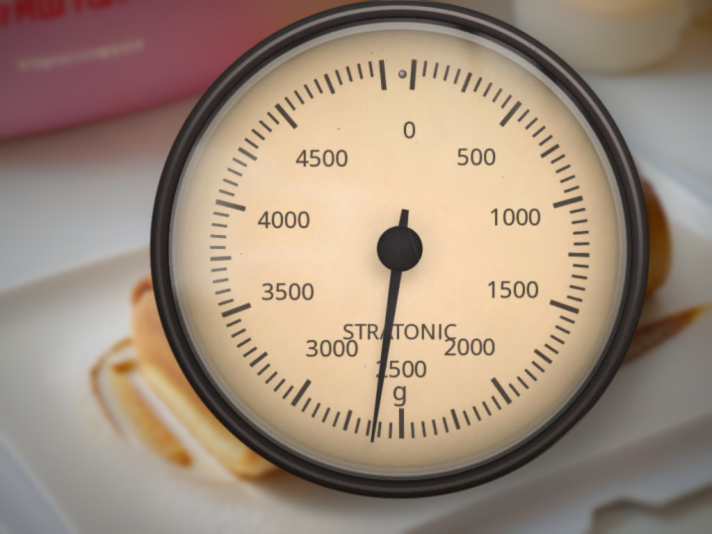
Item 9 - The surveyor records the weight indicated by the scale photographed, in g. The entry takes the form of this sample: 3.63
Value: 2625
